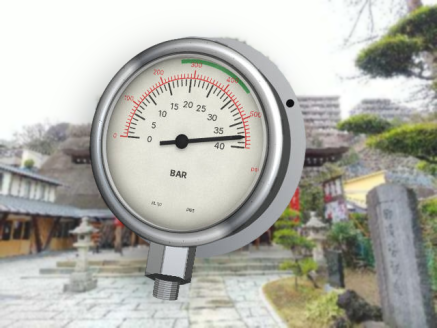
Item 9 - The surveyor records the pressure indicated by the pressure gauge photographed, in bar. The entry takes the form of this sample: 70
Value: 38
